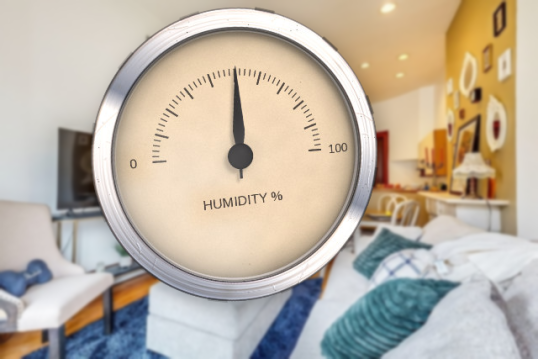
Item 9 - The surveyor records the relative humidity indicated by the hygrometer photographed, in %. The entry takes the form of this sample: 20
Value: 50
